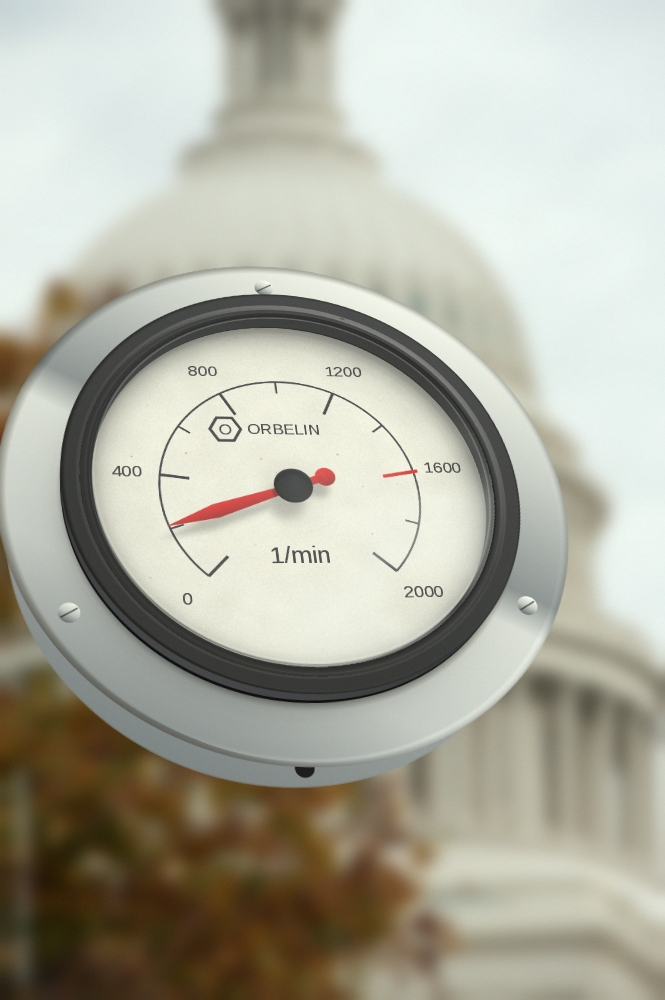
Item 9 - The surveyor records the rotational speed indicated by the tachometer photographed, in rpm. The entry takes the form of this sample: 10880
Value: 200
